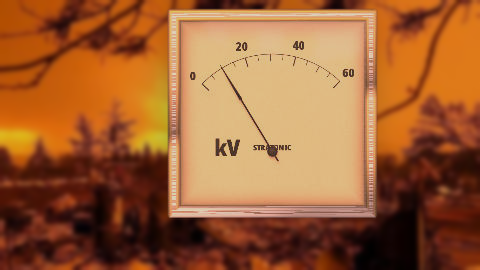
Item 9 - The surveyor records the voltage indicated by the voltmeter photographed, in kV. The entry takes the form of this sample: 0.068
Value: 10
